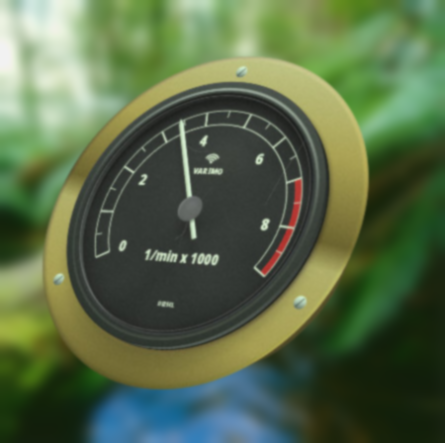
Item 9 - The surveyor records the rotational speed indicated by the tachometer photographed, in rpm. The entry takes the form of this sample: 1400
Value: 3500
